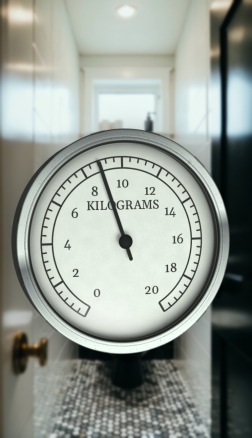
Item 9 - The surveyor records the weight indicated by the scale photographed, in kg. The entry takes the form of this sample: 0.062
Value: 8.8
